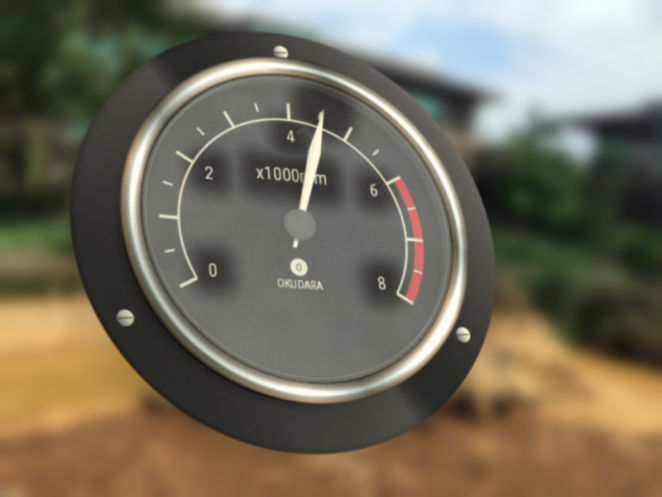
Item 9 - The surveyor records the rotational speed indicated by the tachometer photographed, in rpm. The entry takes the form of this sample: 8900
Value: 4500
